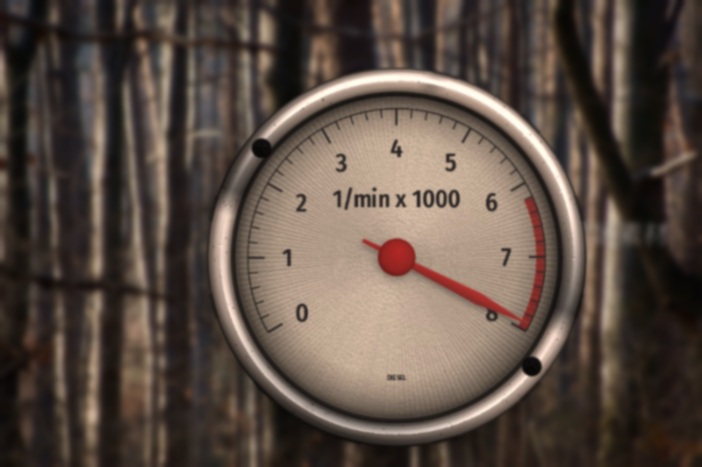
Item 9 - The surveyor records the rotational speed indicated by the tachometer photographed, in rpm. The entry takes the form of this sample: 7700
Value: 7900
